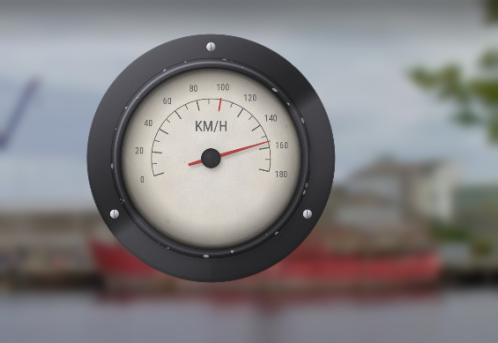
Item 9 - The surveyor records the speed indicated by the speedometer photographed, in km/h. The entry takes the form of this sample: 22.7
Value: 155
